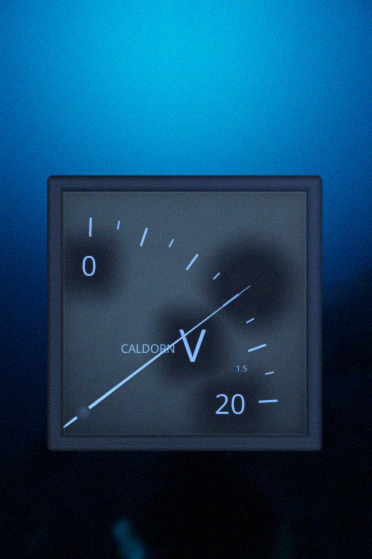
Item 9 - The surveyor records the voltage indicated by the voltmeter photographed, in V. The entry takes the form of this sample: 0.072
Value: 12
